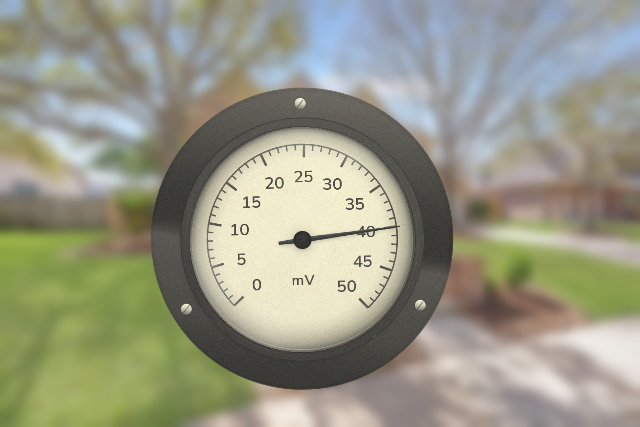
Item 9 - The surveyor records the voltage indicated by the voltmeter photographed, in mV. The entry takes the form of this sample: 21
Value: 40
